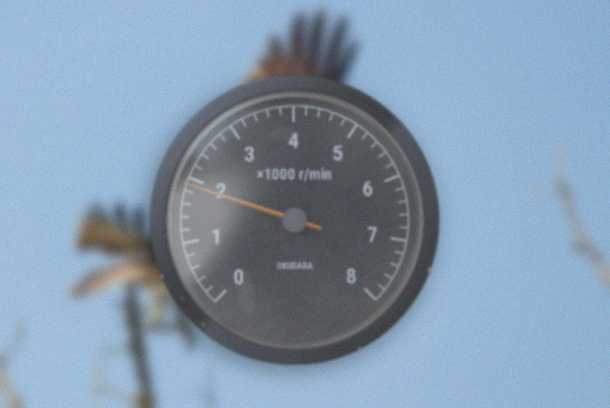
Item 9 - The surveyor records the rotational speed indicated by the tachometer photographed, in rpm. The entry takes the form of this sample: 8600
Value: 1900
